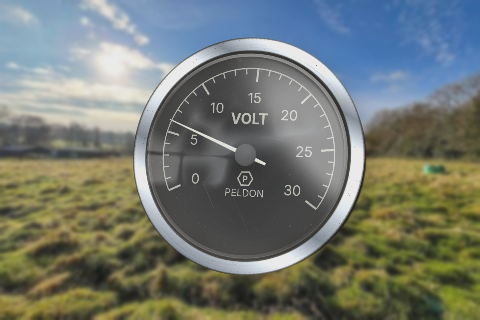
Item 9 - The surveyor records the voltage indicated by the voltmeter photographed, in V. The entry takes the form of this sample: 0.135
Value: 6
